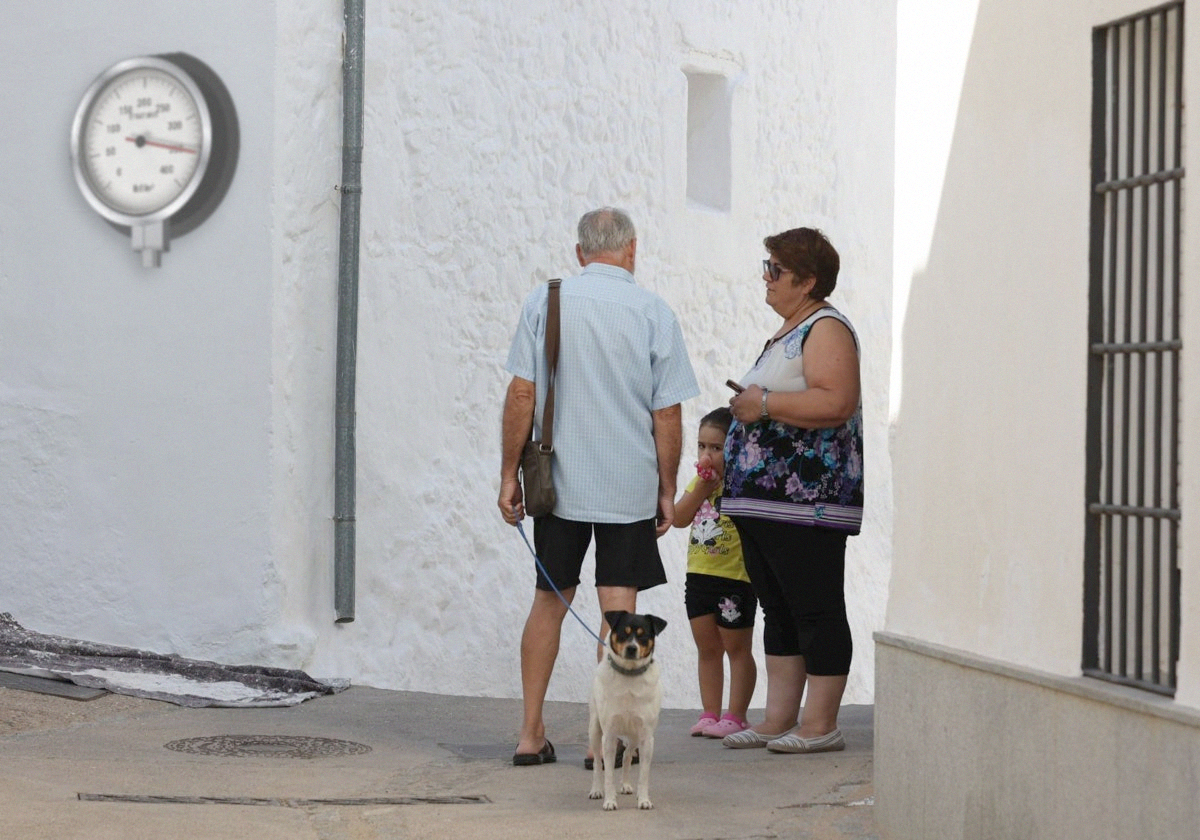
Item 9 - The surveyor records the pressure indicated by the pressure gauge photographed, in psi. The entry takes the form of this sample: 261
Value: 350
